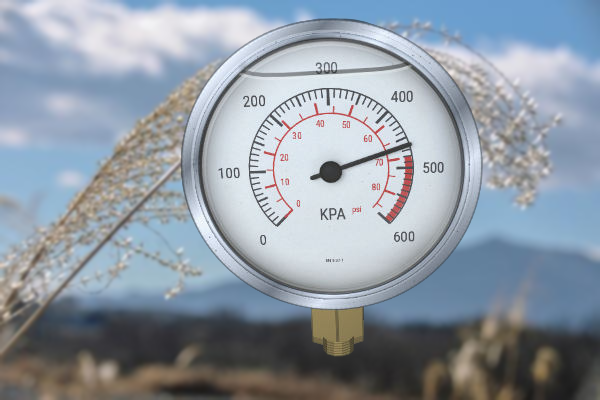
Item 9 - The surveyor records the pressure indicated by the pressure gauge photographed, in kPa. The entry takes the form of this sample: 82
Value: 460
